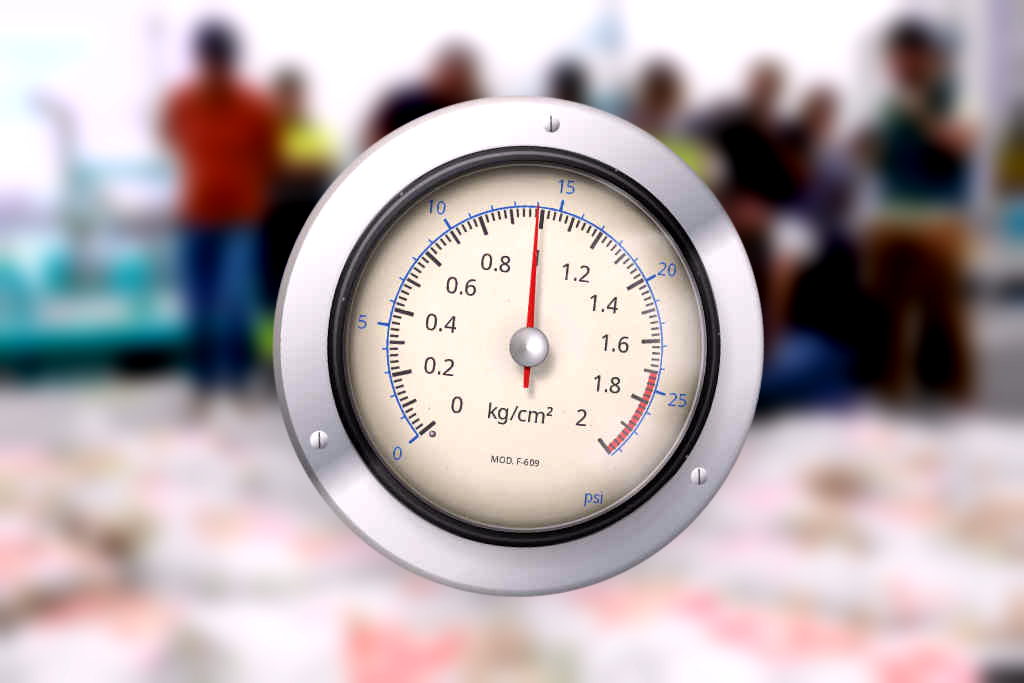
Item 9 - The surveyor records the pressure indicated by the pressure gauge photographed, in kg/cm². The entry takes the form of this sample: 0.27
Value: 0.98
